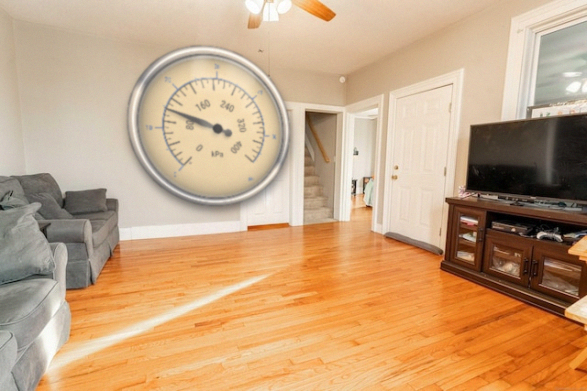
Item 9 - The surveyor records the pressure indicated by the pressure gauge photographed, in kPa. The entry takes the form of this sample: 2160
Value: 100
